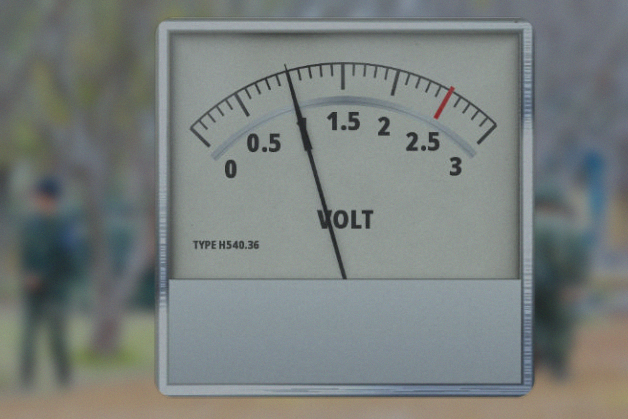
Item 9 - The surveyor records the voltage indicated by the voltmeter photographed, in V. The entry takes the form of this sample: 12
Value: 1
